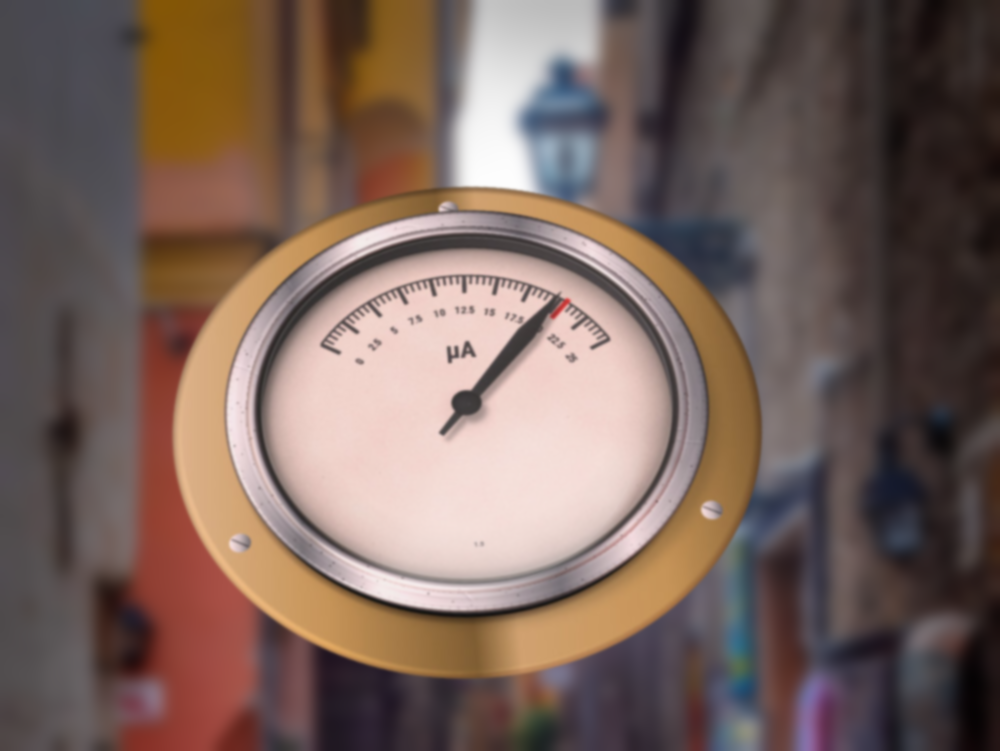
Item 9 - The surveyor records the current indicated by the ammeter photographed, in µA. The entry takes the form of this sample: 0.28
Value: 20
